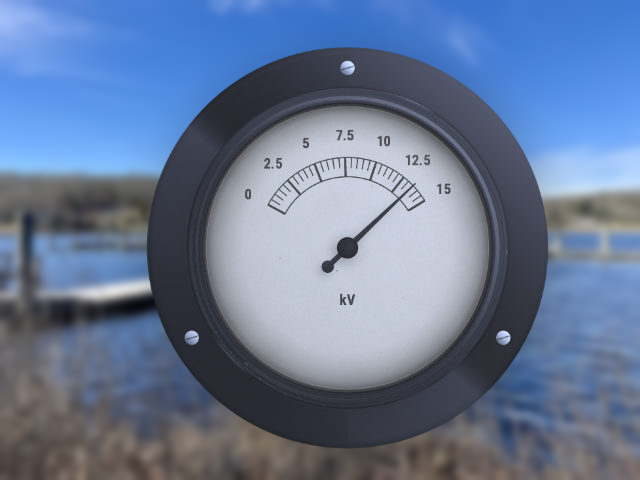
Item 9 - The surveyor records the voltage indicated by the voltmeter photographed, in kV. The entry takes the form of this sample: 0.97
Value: 13.5
